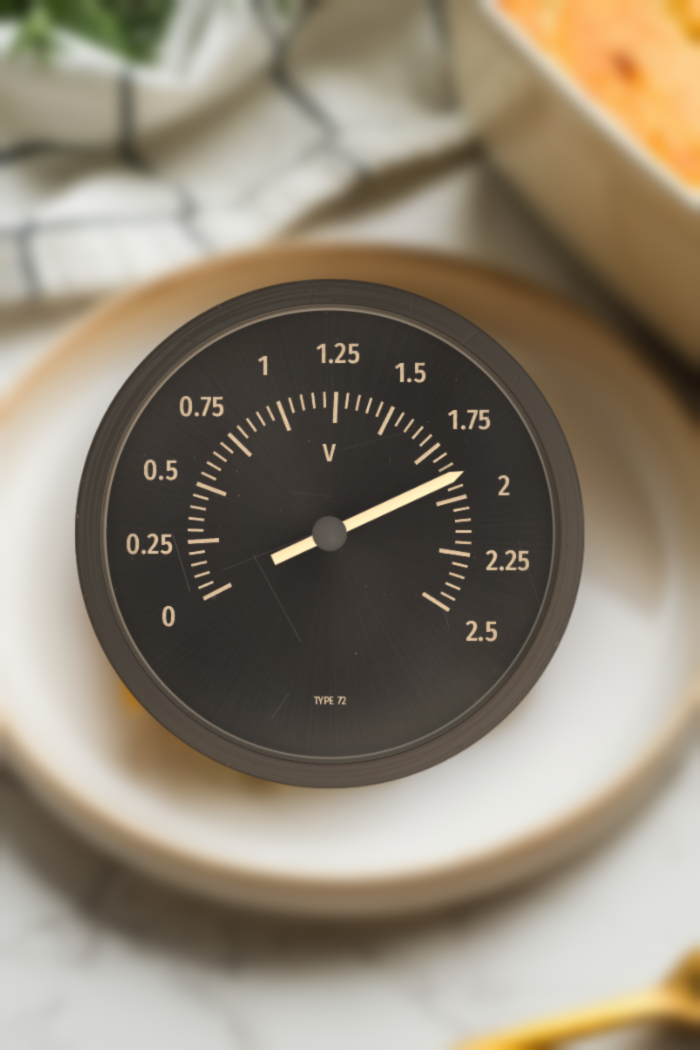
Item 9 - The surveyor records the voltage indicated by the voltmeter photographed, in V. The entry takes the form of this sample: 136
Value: 1.9
